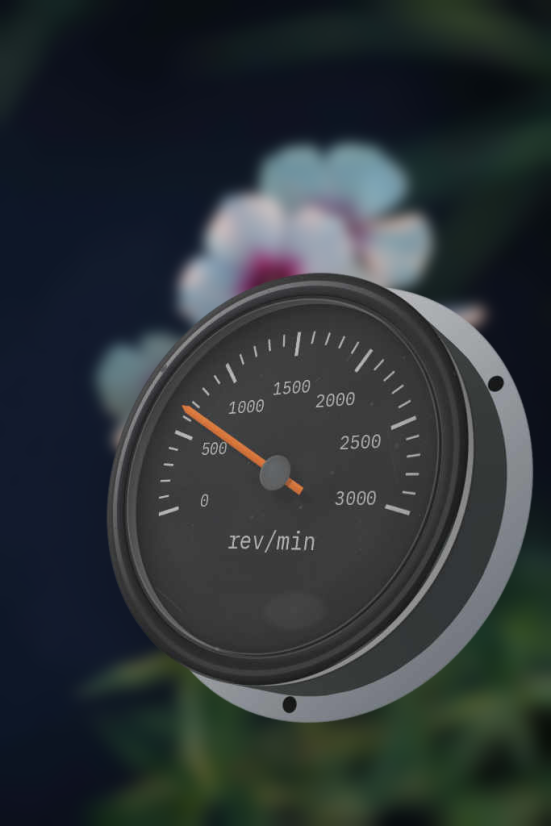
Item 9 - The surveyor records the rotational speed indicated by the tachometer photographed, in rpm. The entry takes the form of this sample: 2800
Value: 650
